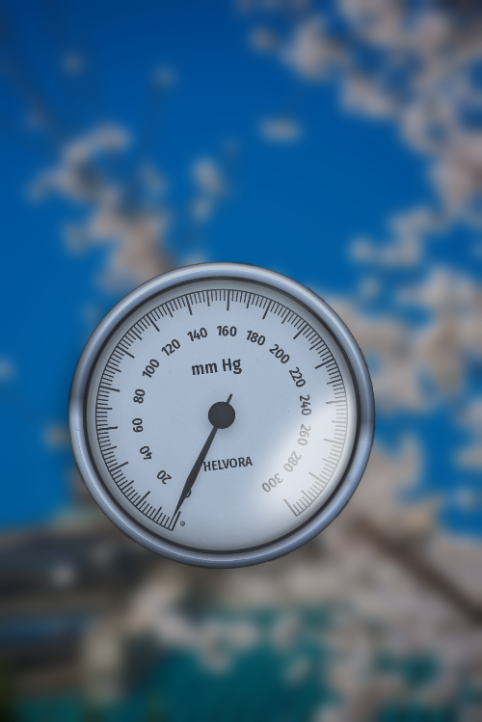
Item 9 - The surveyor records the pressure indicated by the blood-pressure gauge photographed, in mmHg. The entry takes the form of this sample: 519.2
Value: 2
